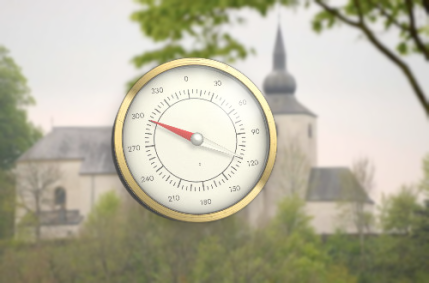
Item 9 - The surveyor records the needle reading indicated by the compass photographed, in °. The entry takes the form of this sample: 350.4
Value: 300
